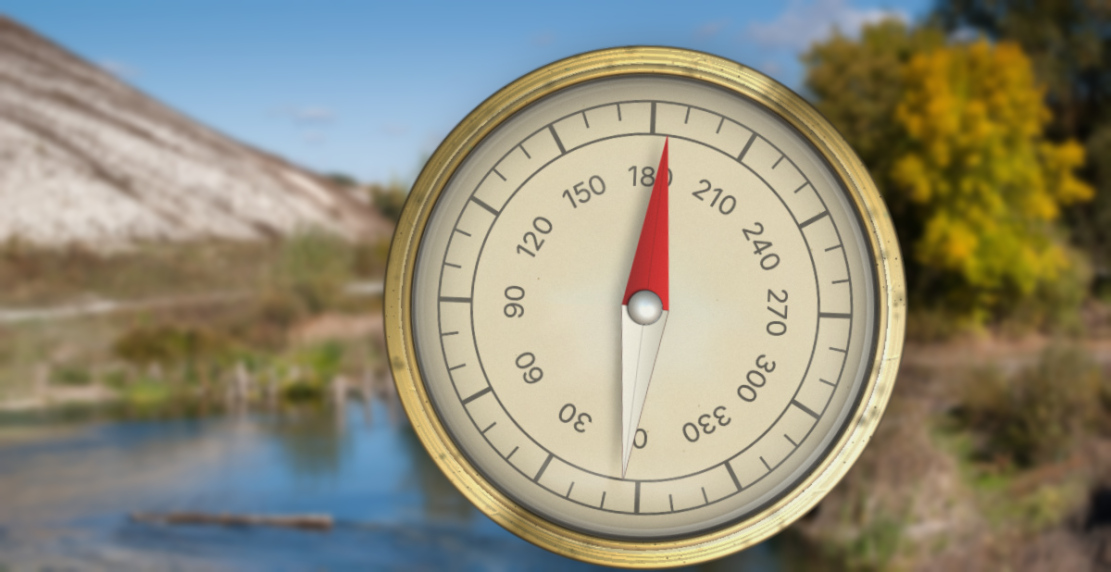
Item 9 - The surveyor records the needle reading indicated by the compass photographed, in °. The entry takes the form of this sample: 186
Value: 185
